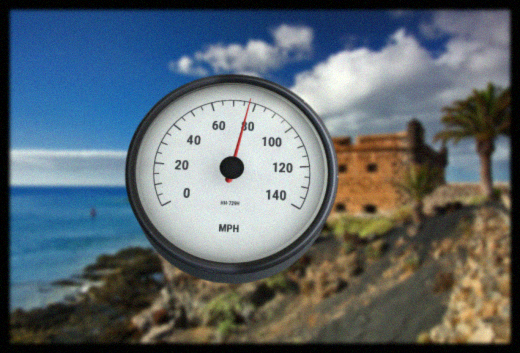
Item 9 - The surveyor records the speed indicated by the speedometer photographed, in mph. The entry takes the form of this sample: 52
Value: 77.5
